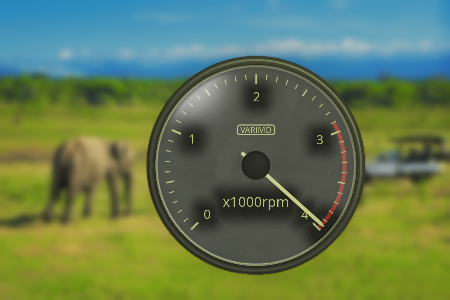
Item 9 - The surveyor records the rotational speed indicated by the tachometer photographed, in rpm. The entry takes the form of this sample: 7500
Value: 3950
